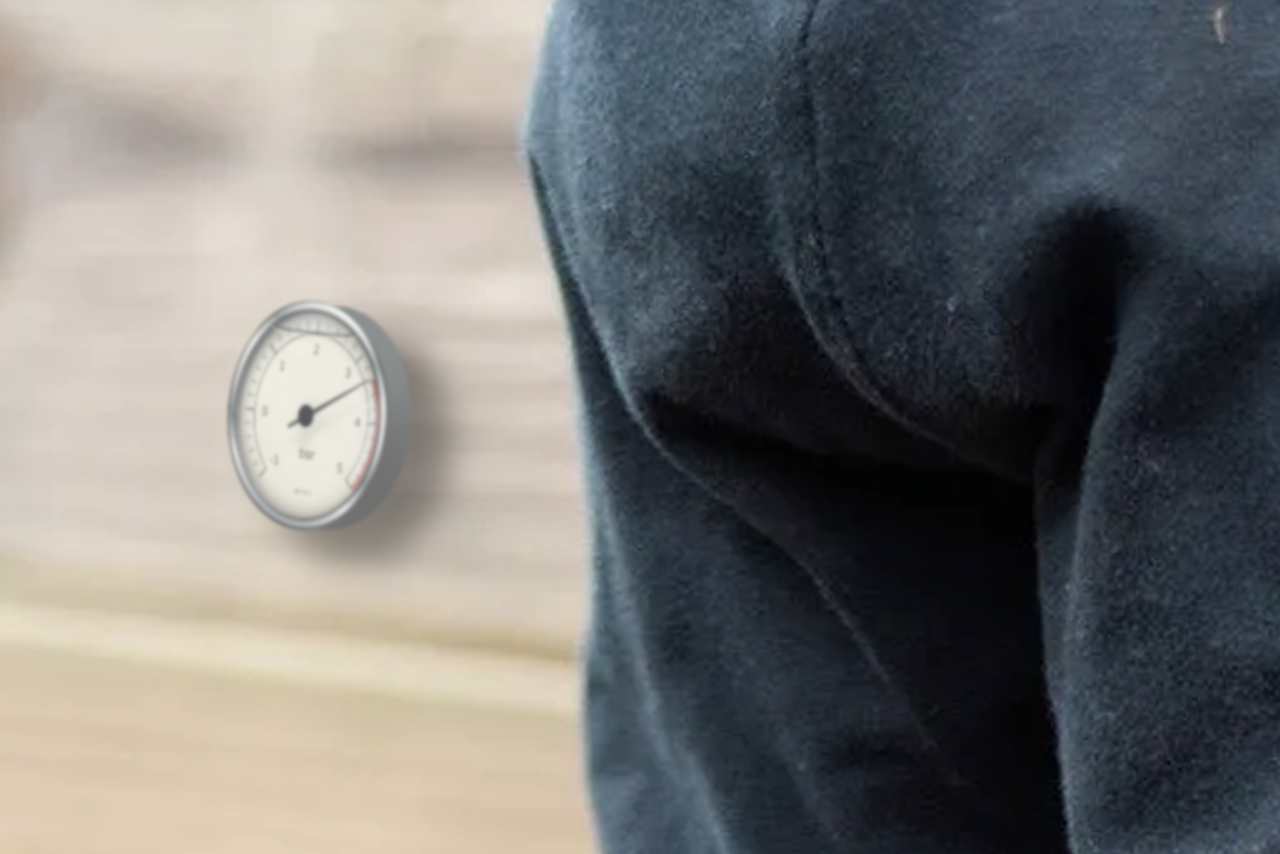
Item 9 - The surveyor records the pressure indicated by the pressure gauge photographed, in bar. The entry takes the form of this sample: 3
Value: 3.4
